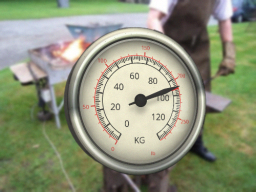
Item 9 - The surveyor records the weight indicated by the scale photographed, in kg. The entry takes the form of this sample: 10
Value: 95
